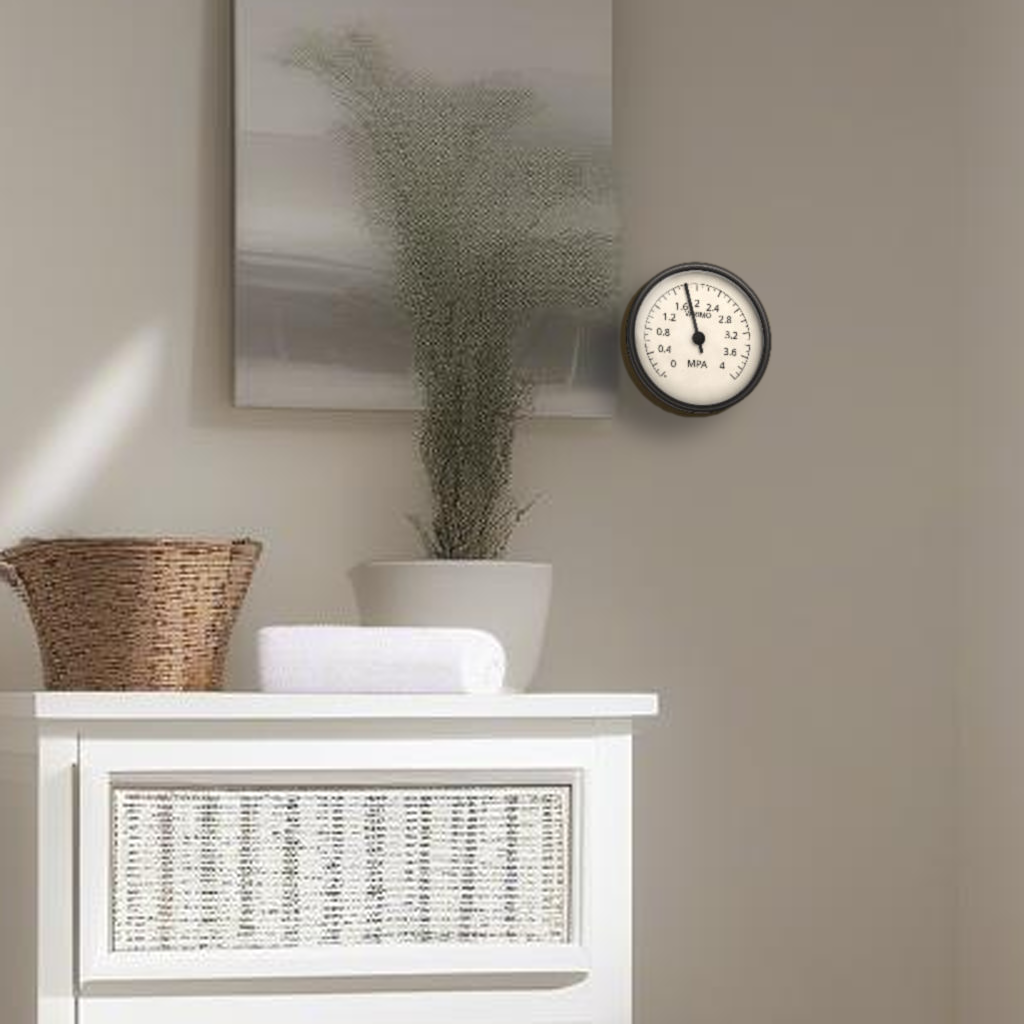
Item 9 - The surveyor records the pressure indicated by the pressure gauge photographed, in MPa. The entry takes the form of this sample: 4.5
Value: 1.8
